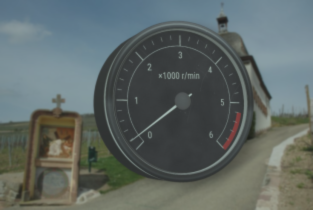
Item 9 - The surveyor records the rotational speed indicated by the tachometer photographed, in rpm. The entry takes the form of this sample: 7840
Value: 200
